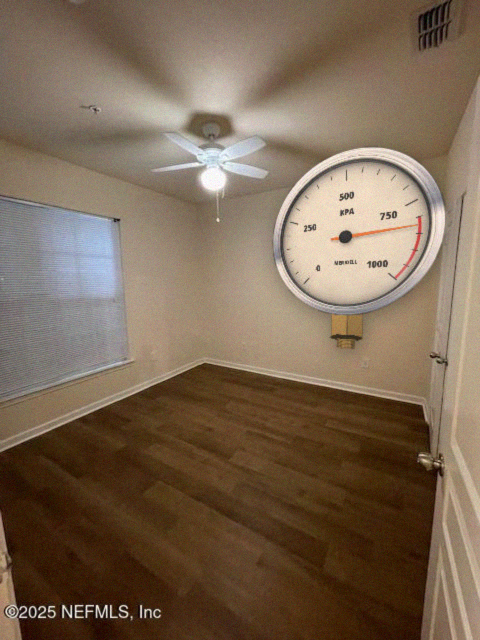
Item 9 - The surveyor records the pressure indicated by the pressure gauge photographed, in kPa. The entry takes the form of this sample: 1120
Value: 825
